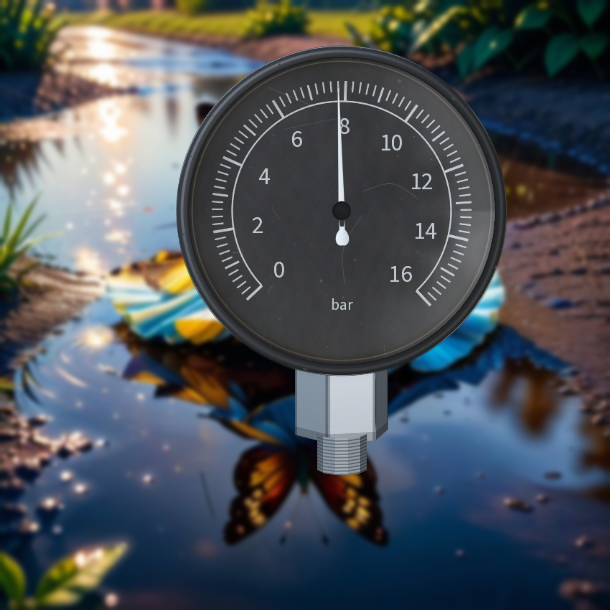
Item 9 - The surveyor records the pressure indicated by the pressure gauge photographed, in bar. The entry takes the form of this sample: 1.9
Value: 7.8
